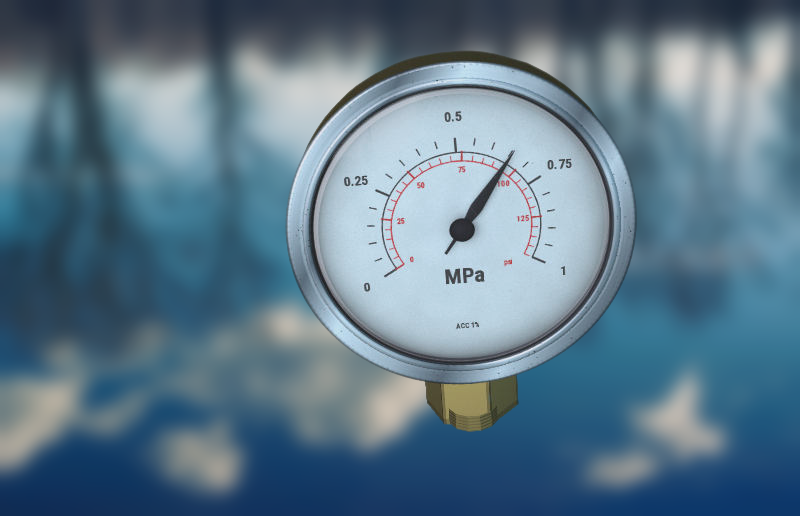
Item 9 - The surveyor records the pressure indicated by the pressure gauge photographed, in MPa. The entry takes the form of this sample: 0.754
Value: 0.65
